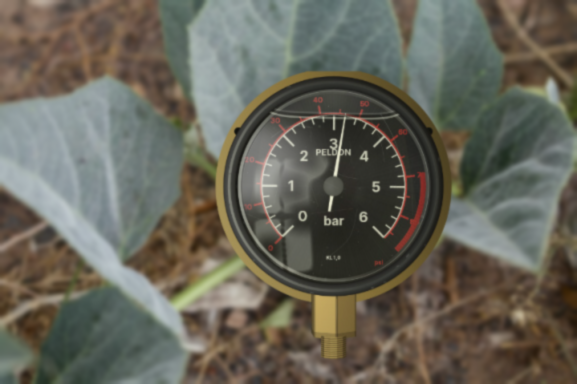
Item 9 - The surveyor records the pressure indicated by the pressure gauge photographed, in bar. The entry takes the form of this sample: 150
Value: 3.2
